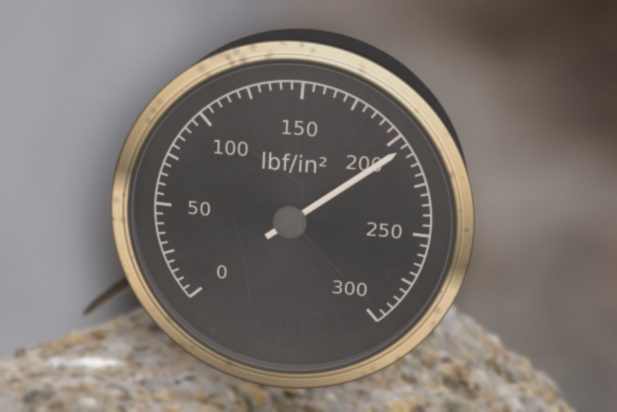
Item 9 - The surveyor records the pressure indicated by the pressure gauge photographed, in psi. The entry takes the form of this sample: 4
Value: 205
